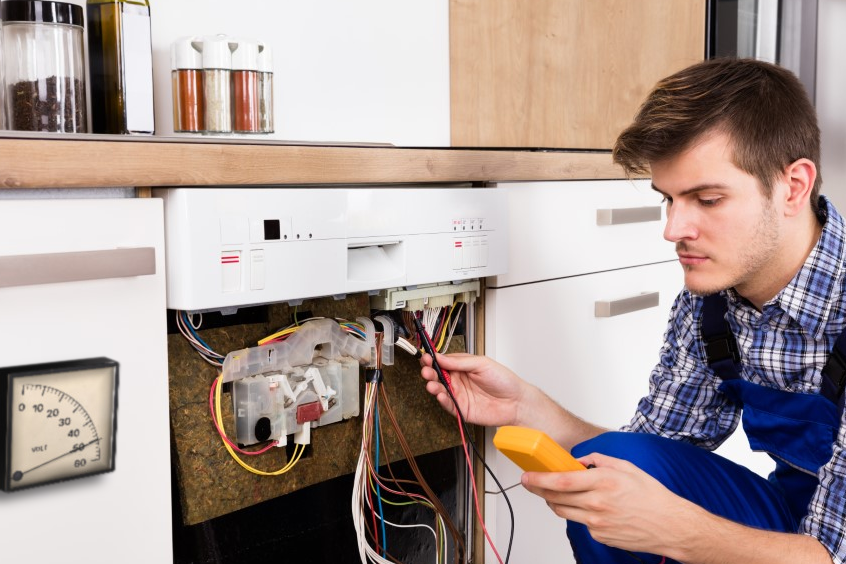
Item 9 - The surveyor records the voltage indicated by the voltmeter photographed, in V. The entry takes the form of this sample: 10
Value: 50
